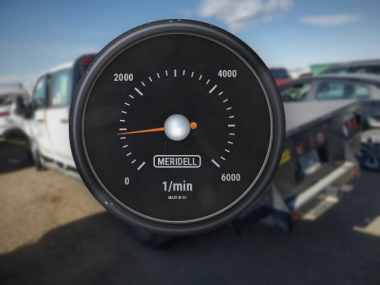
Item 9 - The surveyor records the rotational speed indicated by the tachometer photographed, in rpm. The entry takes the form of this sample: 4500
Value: 900
